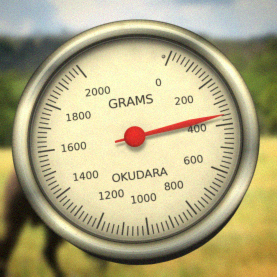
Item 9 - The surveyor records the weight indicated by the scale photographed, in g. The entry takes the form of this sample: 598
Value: 360
